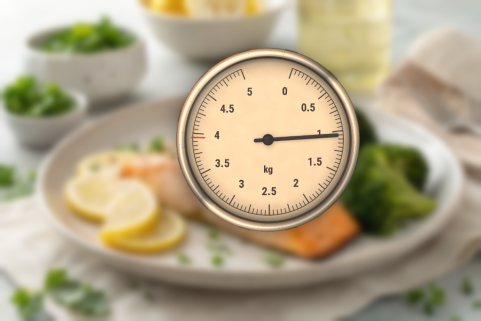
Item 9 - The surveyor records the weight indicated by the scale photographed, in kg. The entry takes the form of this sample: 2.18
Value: 1.05
